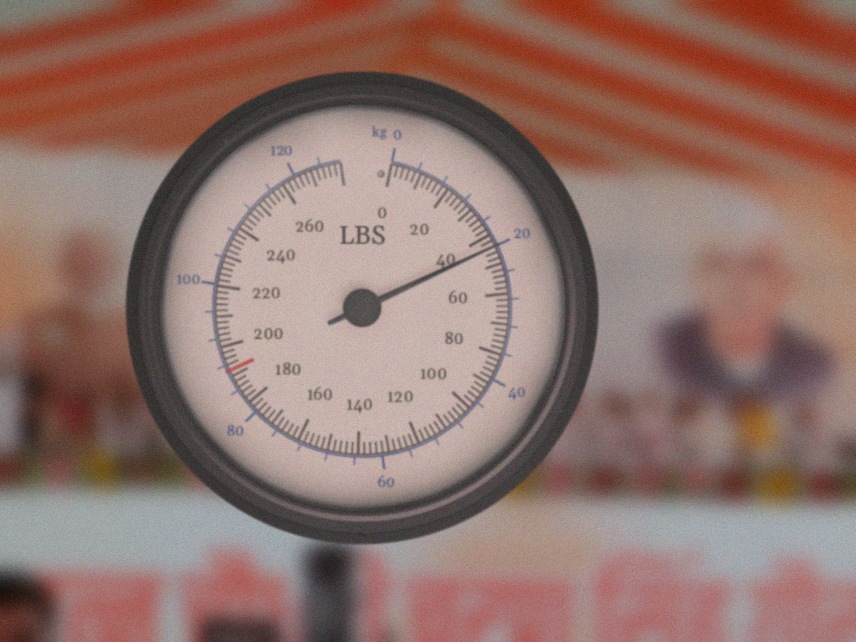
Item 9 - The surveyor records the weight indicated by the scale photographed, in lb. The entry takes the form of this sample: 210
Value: 44
